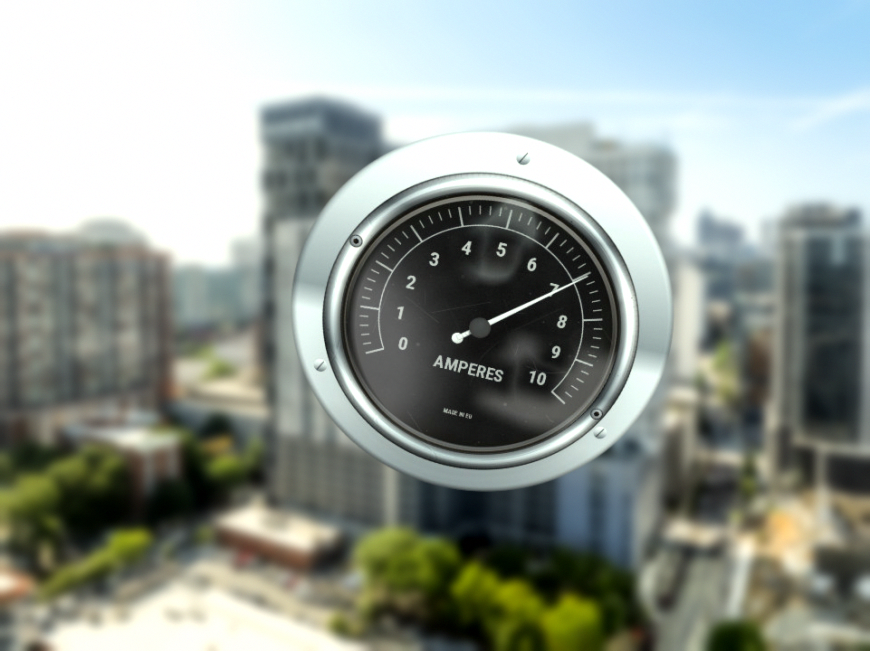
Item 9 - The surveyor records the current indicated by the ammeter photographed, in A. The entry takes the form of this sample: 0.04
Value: 7
